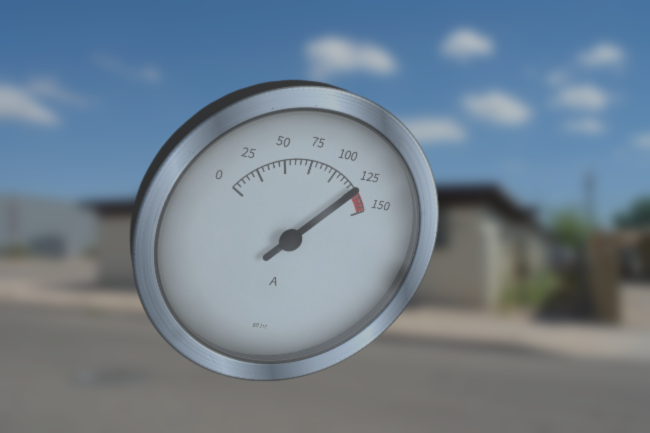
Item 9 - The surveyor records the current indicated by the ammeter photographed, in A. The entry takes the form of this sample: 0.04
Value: 125
